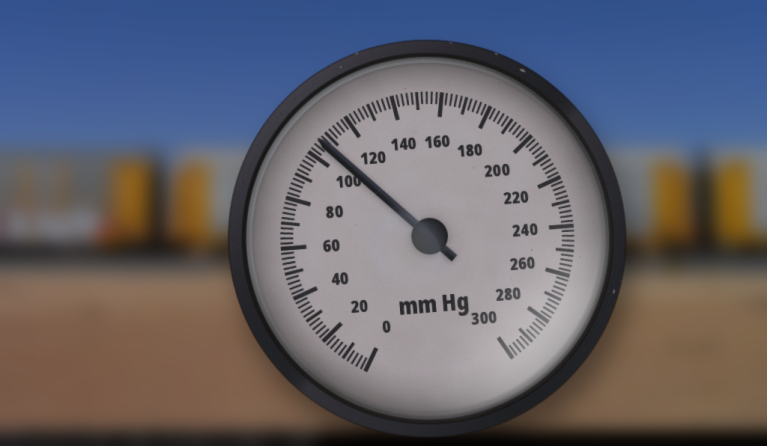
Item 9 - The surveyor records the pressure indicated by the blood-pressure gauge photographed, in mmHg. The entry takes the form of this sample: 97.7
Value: 106
